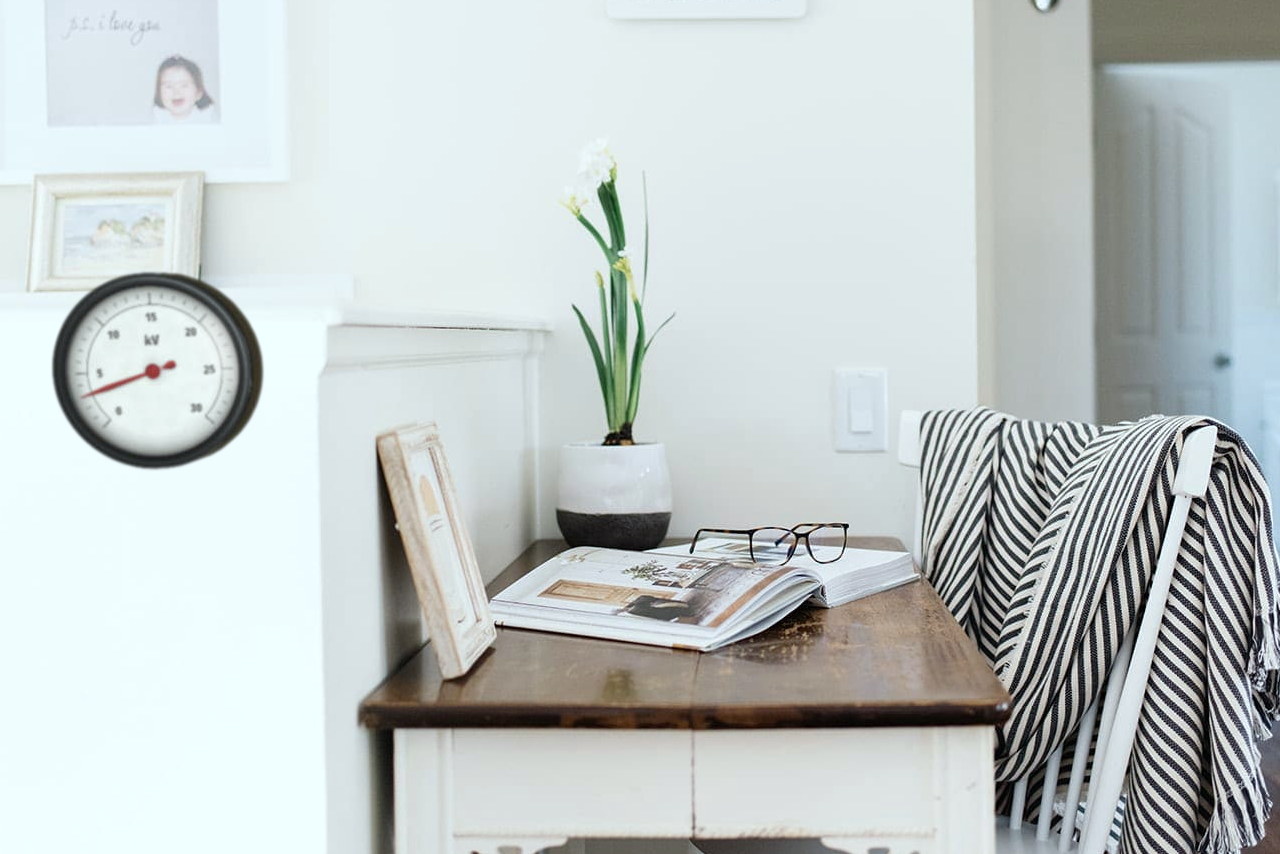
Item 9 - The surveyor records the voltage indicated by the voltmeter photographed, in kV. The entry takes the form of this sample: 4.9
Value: 3
